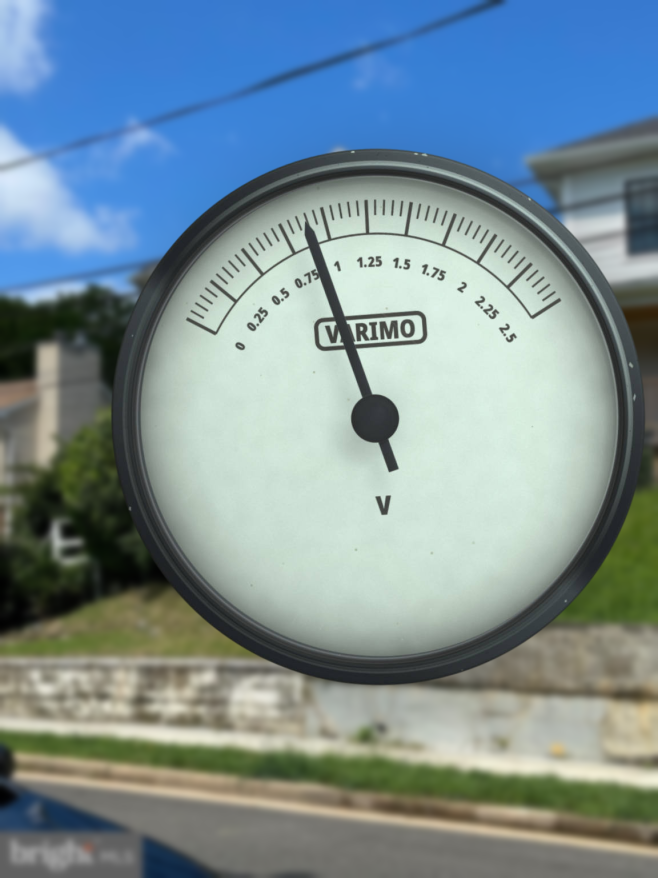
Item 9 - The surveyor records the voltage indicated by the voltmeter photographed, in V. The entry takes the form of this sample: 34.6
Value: 0.9
